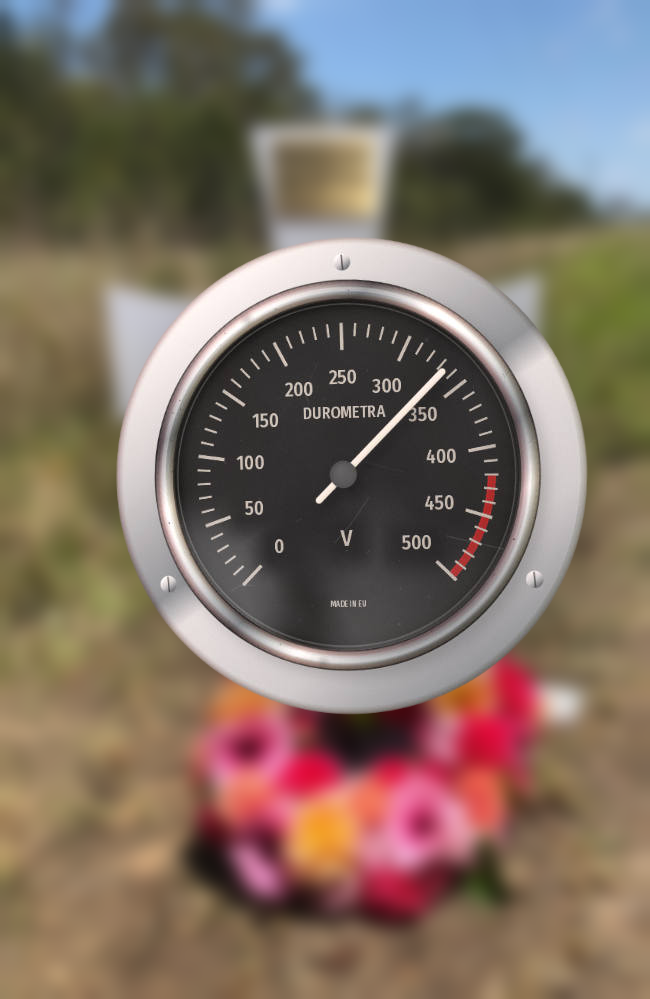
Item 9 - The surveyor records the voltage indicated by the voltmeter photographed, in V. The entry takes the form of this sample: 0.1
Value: 335
